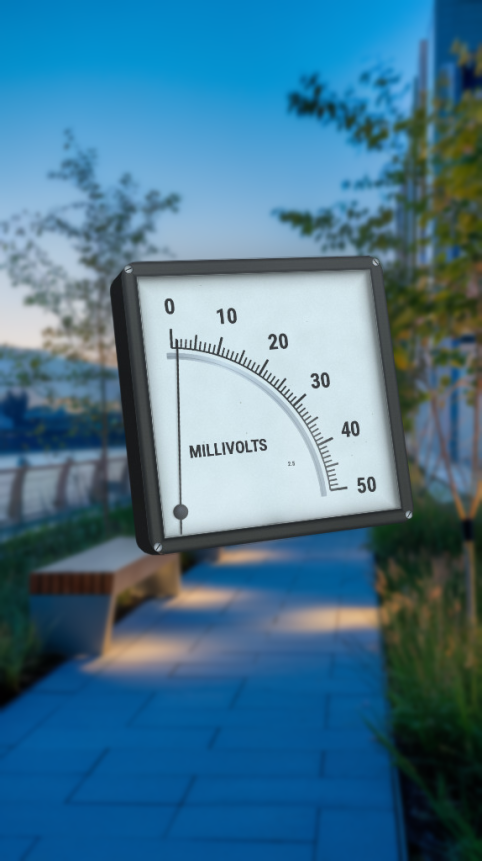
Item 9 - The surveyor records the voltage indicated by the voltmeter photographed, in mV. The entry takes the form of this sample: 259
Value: 1
